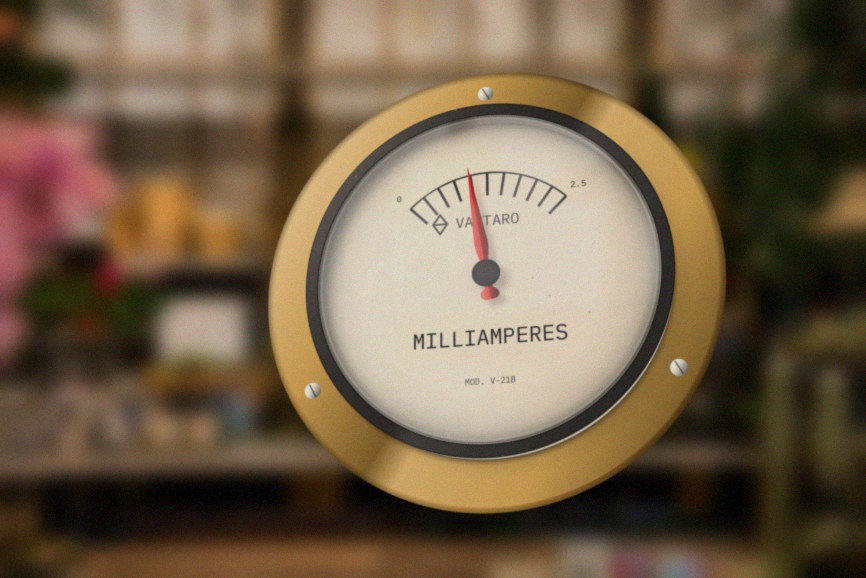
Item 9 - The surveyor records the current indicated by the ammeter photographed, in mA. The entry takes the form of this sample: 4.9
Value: 1
